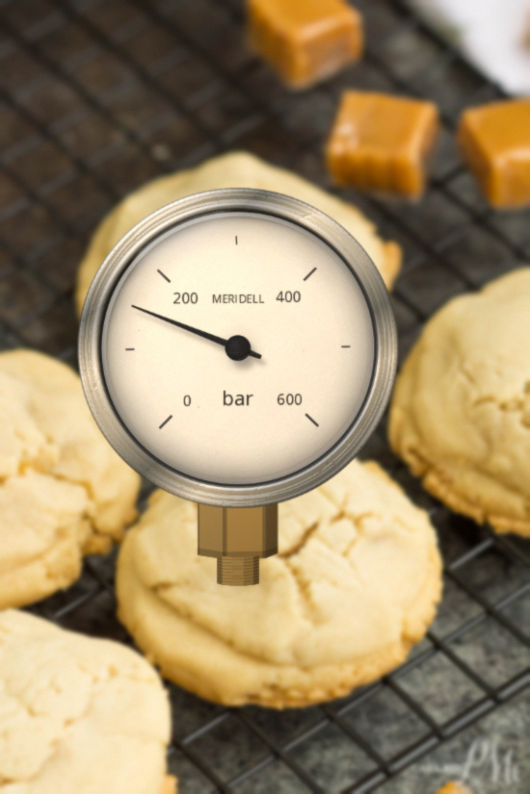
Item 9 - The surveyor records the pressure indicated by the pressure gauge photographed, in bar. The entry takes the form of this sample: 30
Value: 150
